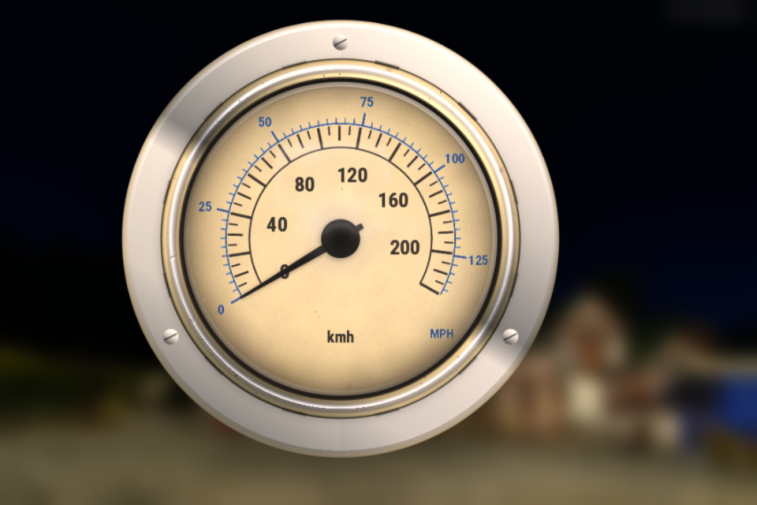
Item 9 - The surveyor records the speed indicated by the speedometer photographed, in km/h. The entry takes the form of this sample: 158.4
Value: 0
